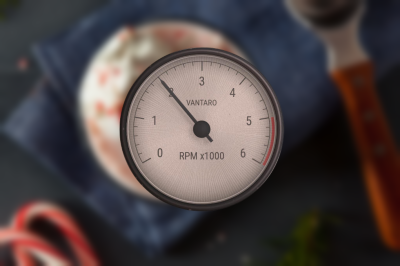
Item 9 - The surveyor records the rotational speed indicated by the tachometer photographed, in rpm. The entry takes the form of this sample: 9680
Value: 2000
